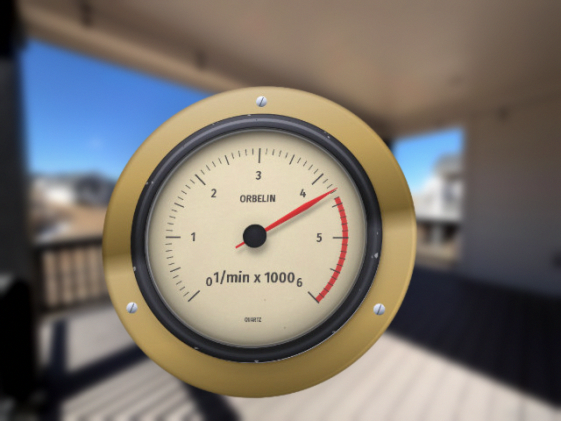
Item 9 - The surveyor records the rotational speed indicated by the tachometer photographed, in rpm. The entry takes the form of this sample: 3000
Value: 4300
